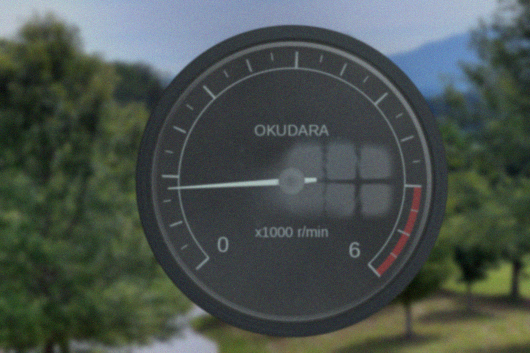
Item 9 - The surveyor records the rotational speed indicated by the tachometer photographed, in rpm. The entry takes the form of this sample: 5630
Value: 875
